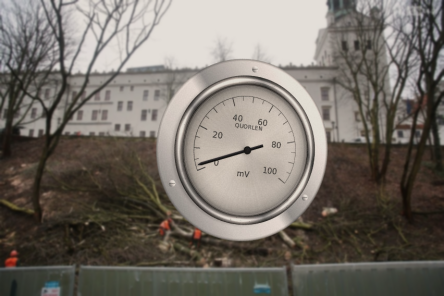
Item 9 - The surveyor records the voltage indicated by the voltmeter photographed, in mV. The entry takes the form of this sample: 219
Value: 2.5
